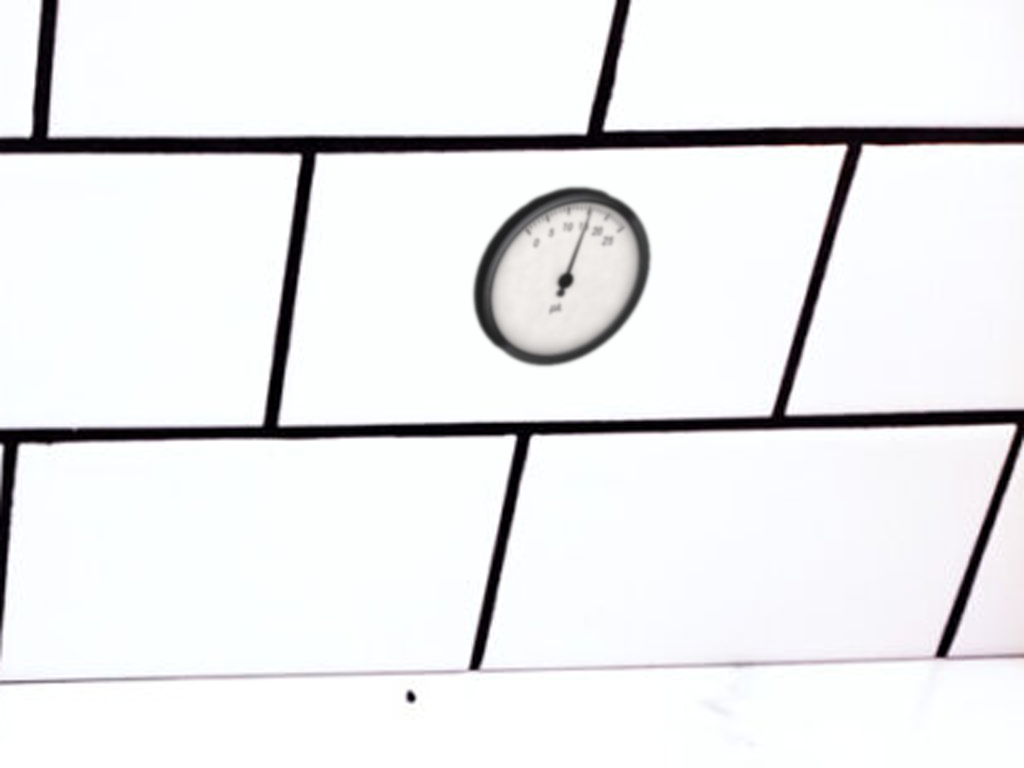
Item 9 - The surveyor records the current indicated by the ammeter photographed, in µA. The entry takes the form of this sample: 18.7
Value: 15
